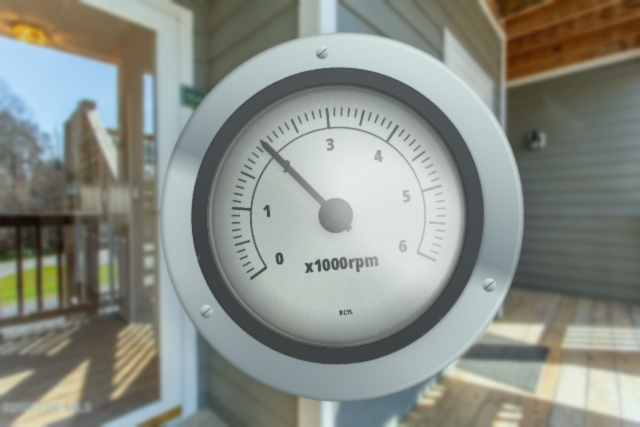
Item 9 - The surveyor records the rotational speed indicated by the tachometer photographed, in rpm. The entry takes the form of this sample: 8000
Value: 2000
